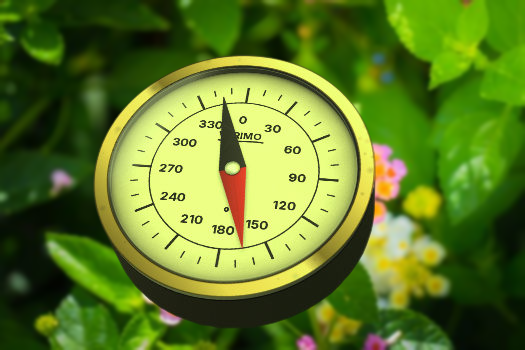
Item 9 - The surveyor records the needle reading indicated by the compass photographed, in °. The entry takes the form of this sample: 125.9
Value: 165
